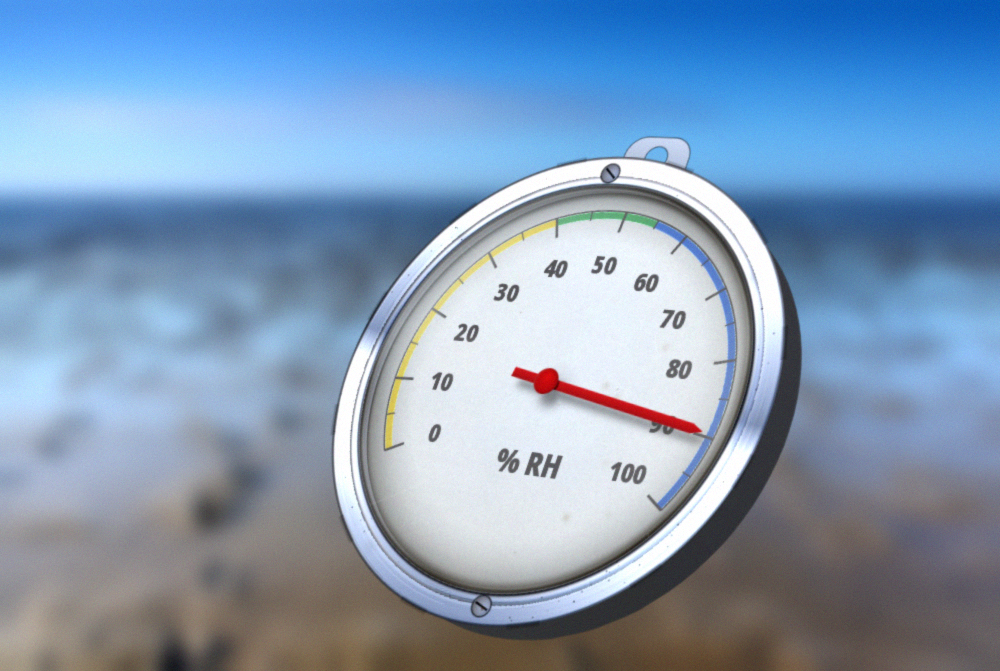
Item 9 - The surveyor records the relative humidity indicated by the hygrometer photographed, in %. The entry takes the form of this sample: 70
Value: 90
